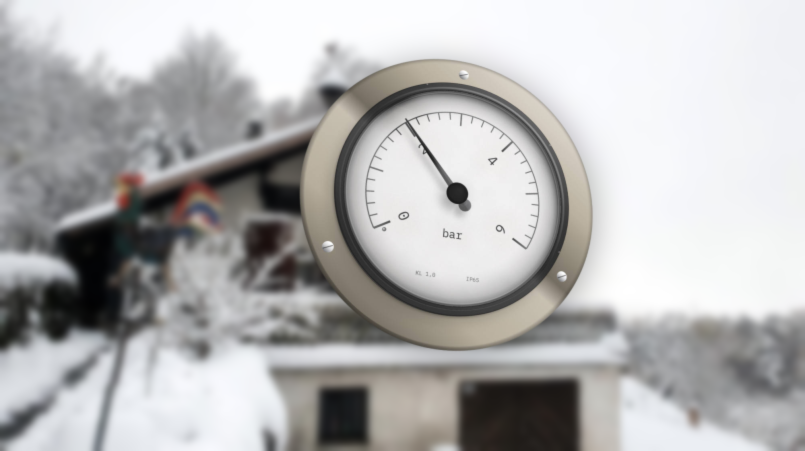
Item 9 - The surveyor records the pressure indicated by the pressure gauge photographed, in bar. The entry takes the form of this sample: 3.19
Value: 2
